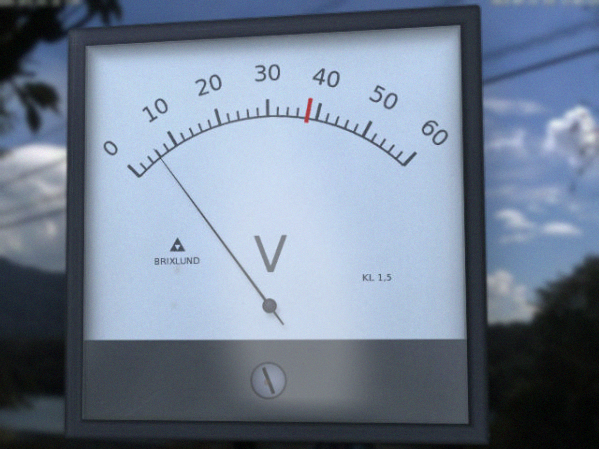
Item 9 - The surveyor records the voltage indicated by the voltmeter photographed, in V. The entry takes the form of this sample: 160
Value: 6
